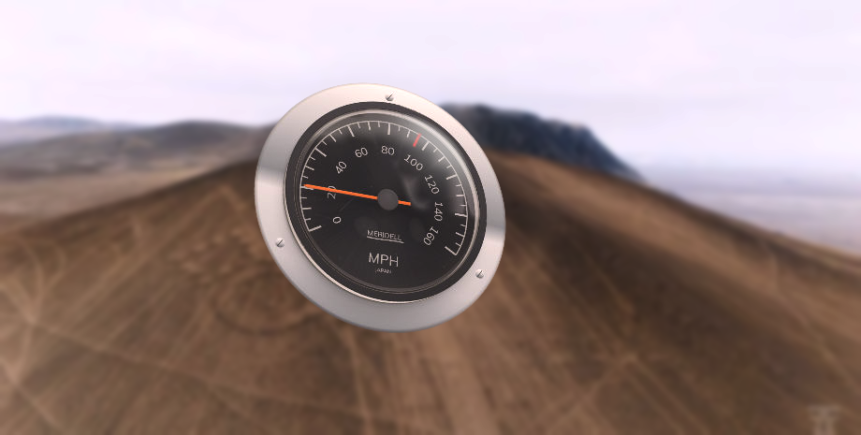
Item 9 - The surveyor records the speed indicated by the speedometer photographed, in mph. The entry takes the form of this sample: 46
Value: 20
